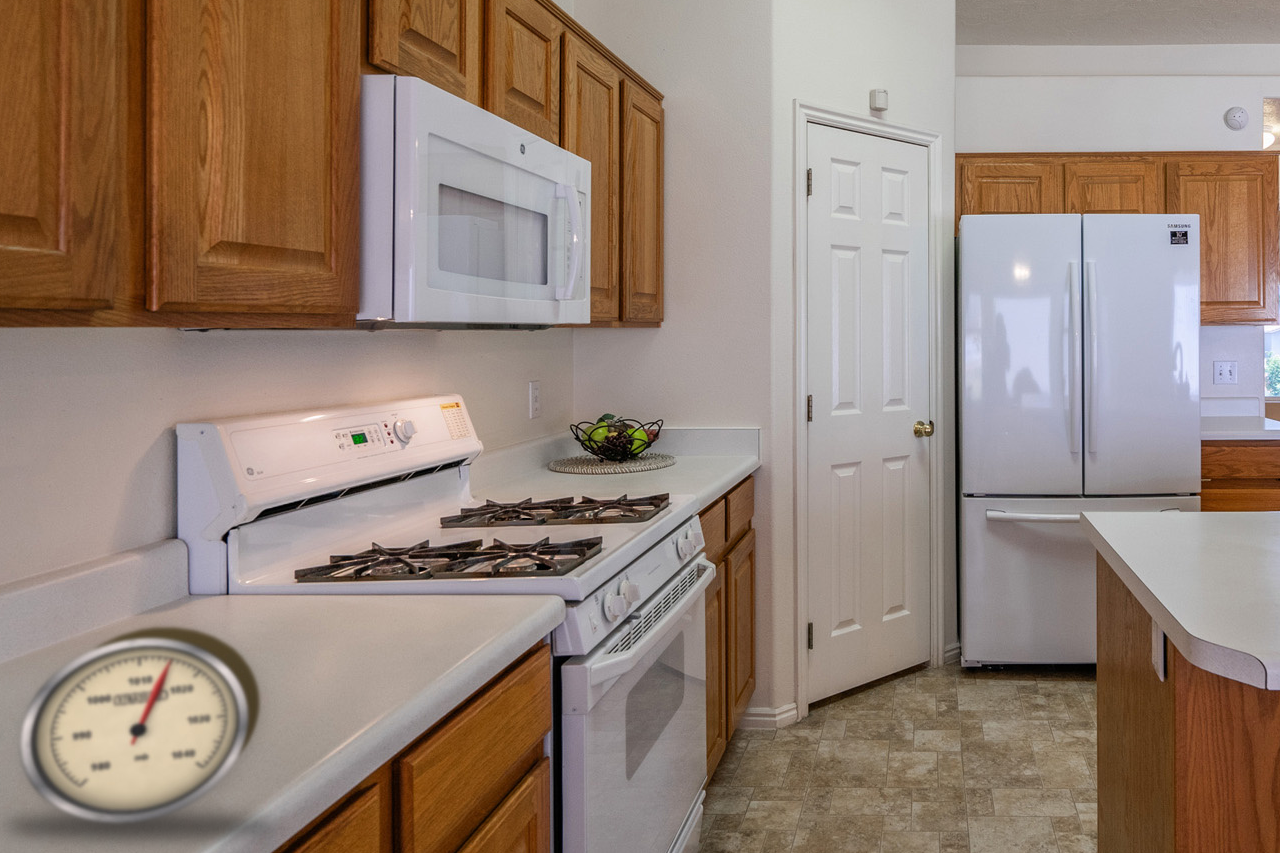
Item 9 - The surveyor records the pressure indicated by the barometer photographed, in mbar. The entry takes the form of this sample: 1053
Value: 1015
